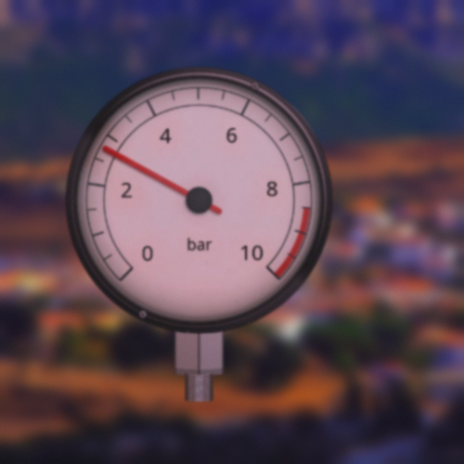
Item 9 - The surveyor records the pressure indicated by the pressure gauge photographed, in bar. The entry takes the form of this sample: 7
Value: 2.75
